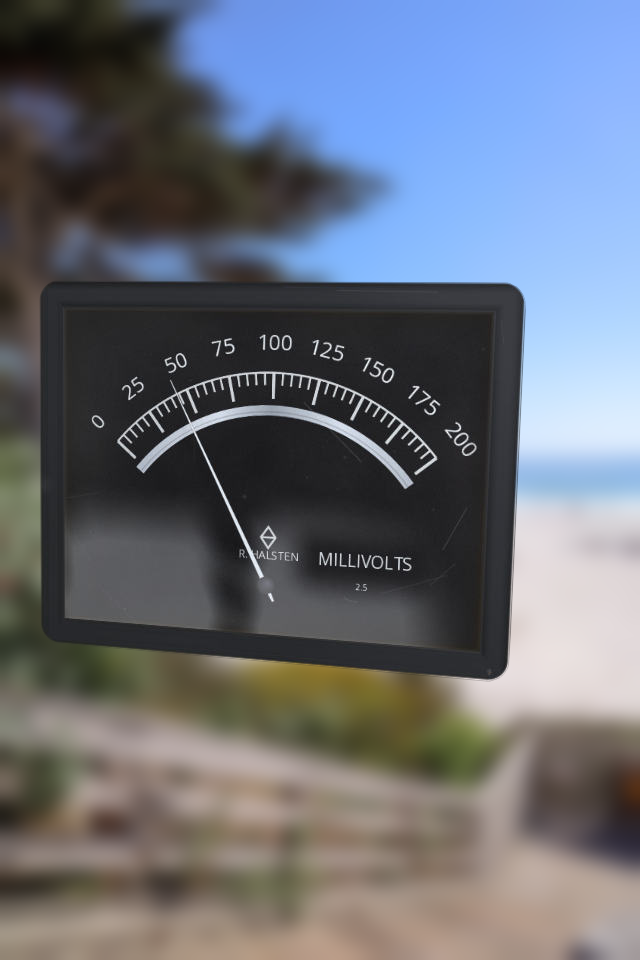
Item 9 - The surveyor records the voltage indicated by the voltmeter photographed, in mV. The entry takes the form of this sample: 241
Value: 45
